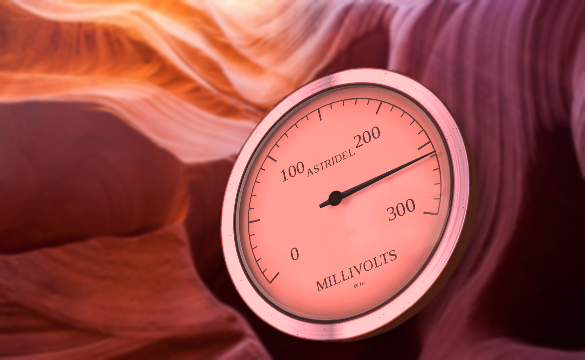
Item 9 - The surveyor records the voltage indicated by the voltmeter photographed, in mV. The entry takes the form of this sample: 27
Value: 260
